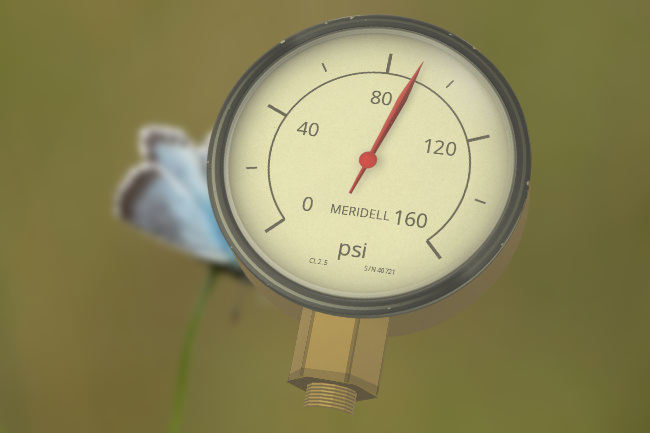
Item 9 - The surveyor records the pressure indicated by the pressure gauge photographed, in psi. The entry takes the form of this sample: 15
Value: 90
